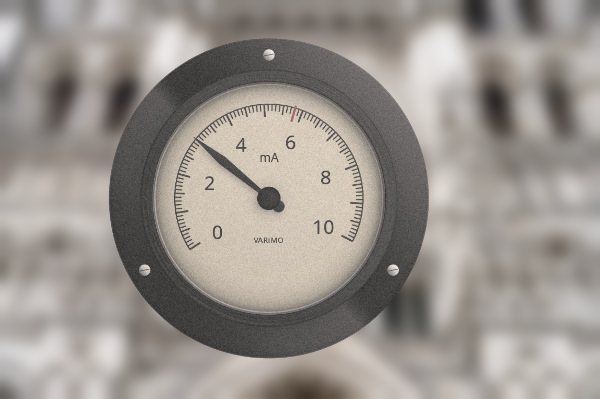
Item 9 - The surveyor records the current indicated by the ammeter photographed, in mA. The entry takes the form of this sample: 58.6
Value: 3
